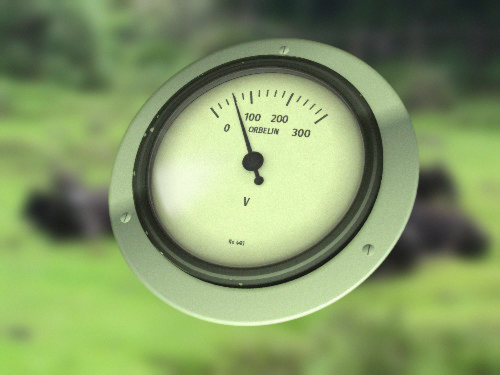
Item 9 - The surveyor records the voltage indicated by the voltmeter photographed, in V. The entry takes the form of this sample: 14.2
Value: 60
